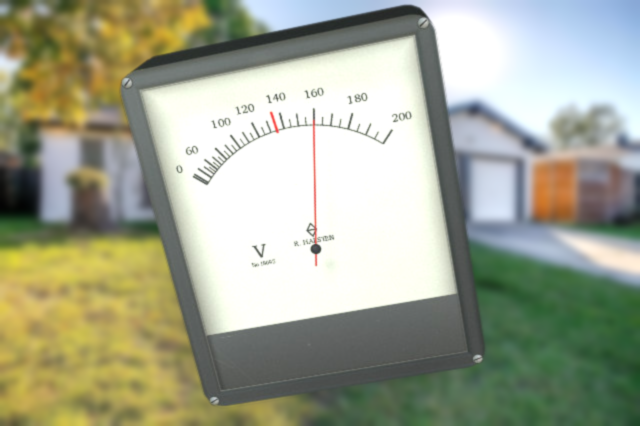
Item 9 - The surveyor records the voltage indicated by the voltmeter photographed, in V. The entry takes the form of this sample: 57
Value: 160
